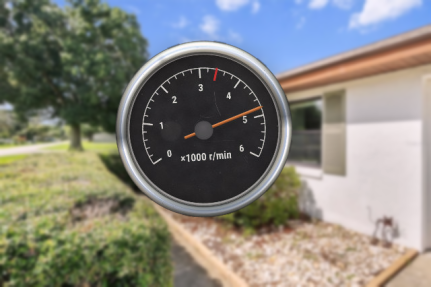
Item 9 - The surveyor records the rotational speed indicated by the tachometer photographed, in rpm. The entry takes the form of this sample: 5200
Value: 4800
